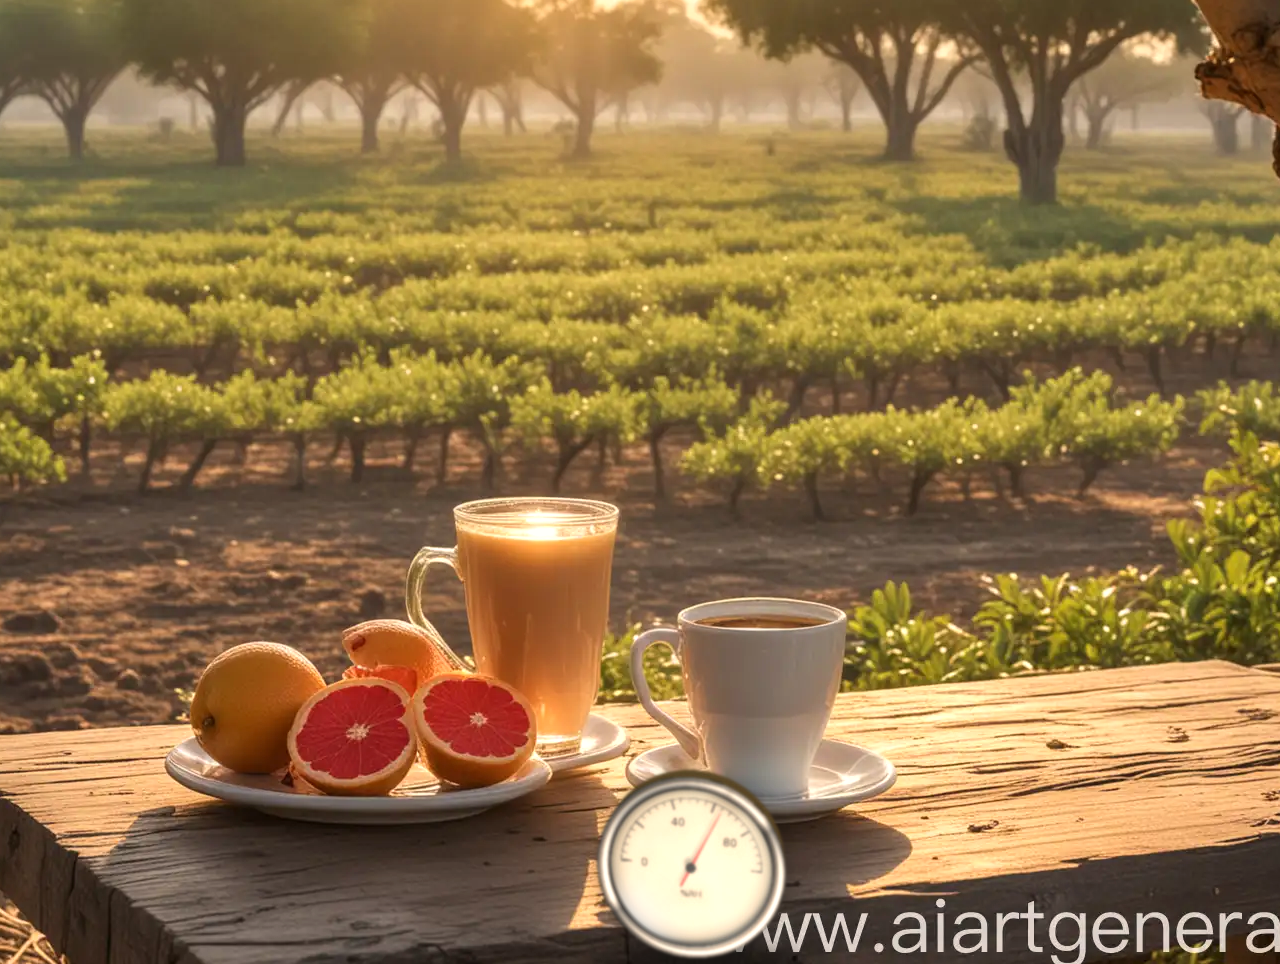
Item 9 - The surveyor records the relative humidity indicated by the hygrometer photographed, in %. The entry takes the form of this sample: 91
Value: 64
